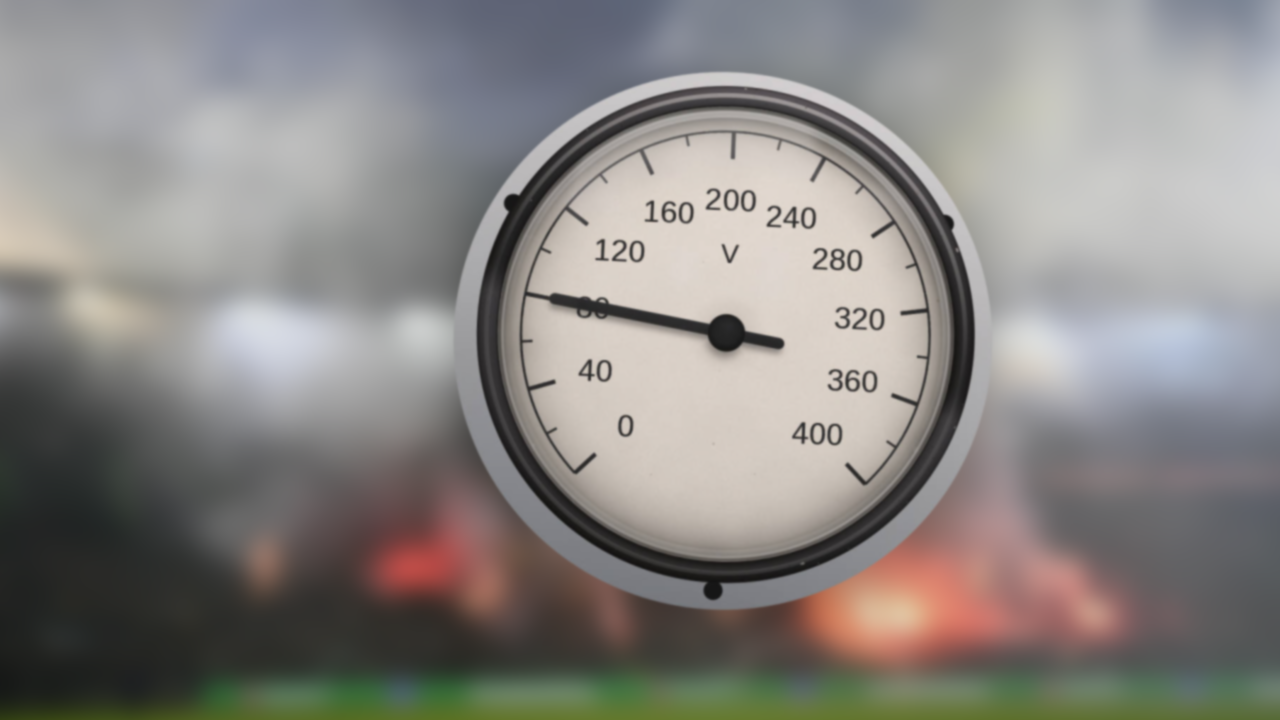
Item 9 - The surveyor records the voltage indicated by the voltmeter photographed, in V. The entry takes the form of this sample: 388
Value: 80
